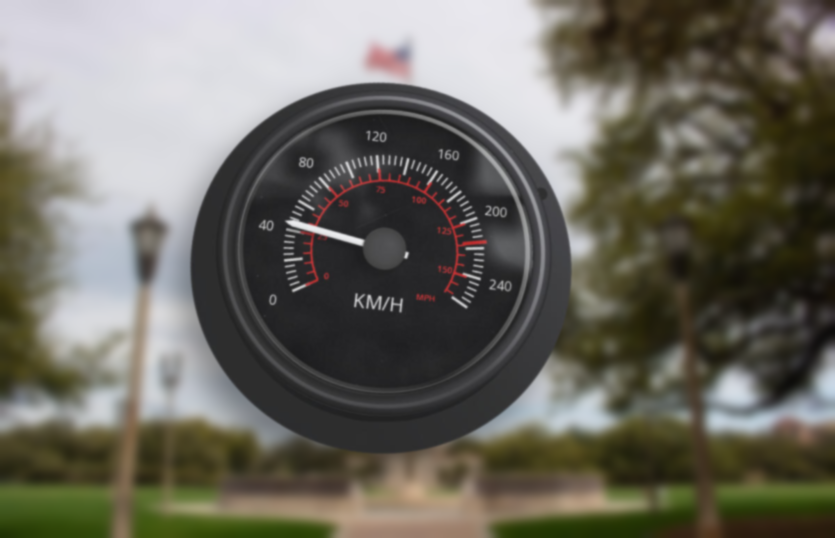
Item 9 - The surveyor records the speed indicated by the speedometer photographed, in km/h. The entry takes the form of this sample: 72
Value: 44
